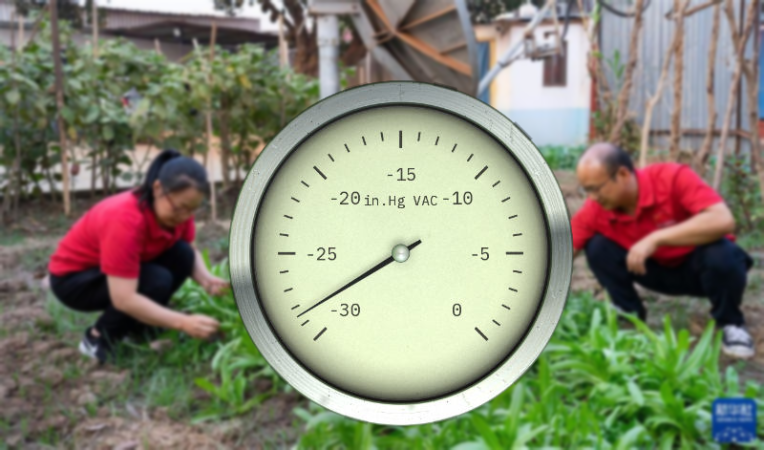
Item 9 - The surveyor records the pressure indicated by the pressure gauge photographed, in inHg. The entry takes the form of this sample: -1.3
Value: -28.5
